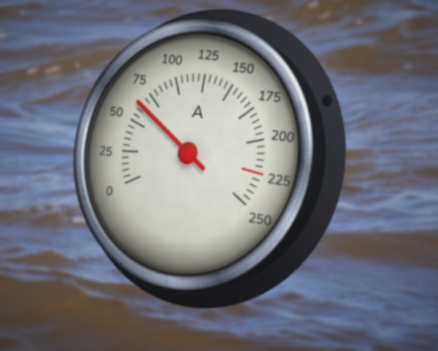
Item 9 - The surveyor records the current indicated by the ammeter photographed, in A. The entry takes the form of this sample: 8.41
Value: 65
